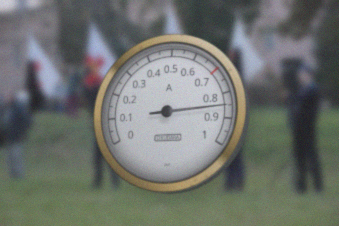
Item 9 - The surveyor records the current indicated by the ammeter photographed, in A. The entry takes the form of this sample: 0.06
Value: 0.85
